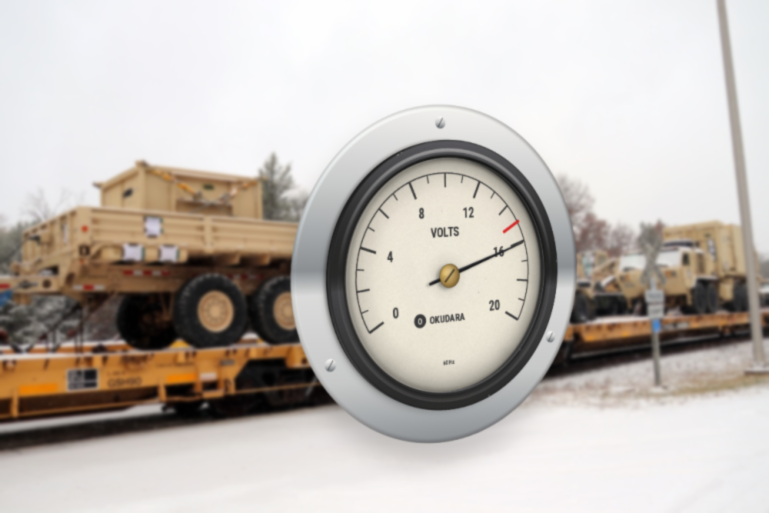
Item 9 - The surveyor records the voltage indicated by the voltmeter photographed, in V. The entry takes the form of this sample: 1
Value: 16
